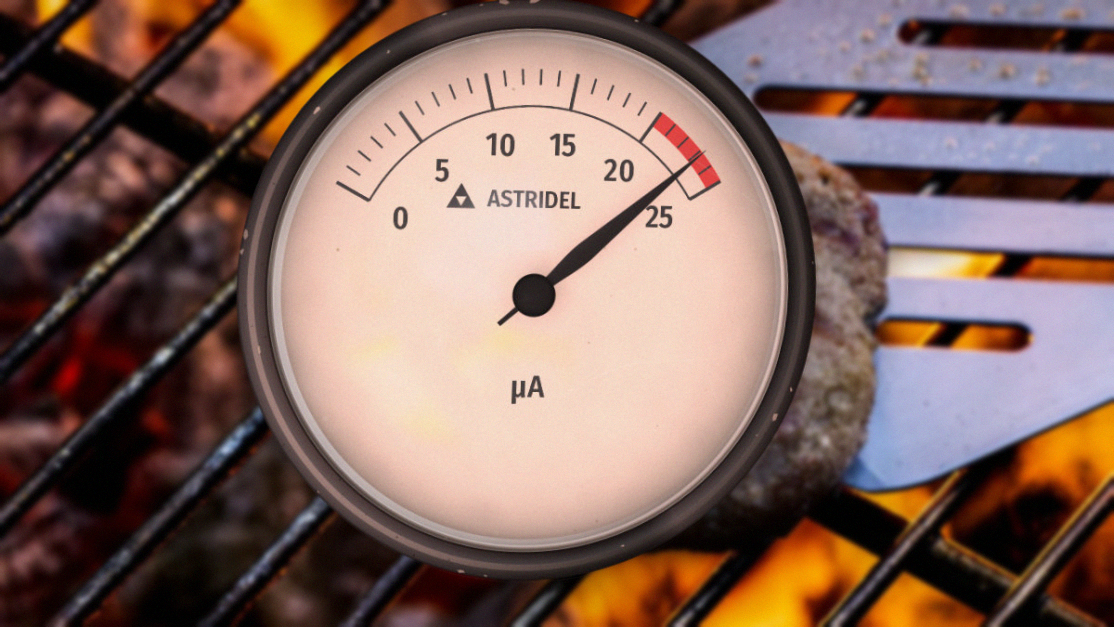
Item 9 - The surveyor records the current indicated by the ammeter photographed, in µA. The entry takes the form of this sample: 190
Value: 23
